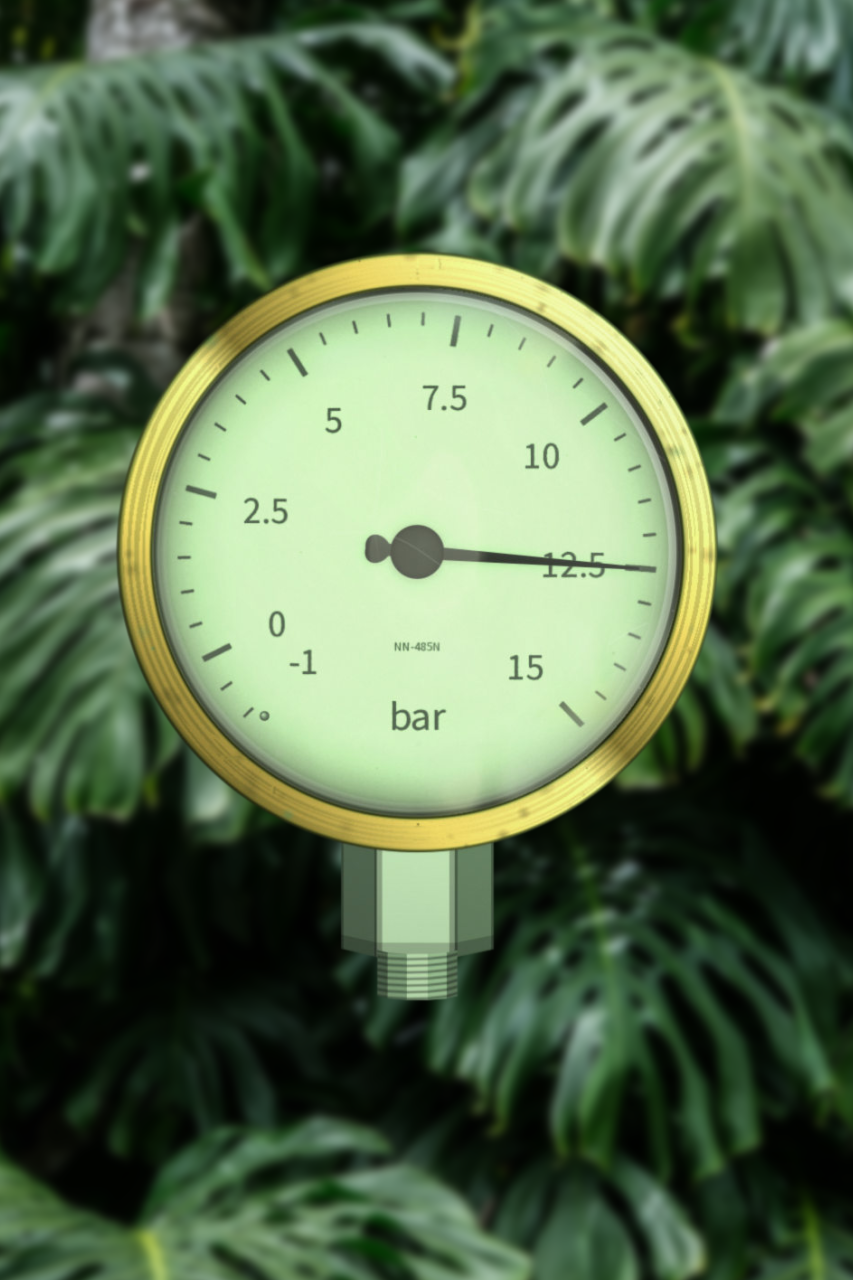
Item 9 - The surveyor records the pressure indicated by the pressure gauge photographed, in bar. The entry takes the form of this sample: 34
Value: 12.5
